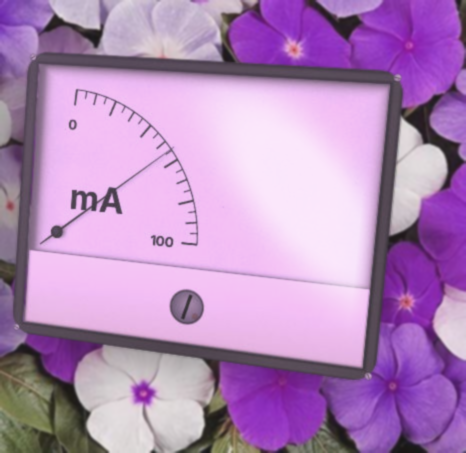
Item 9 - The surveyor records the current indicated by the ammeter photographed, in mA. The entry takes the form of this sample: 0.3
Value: 55
